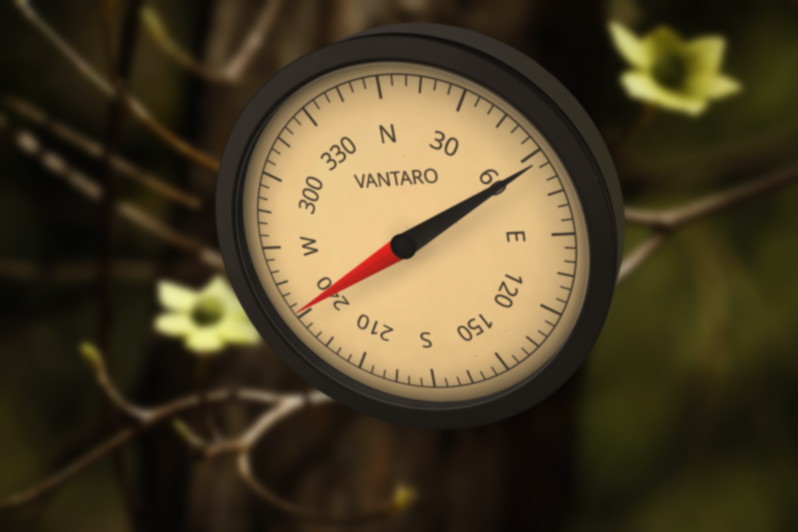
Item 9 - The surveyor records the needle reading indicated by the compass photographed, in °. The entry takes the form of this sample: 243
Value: 242.5
